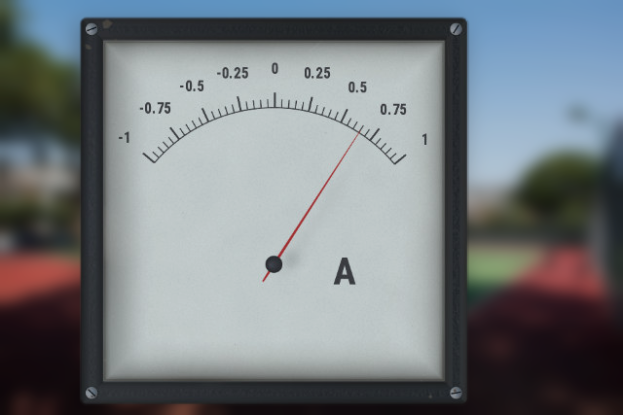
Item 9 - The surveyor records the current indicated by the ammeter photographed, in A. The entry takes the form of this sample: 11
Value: 0.65
